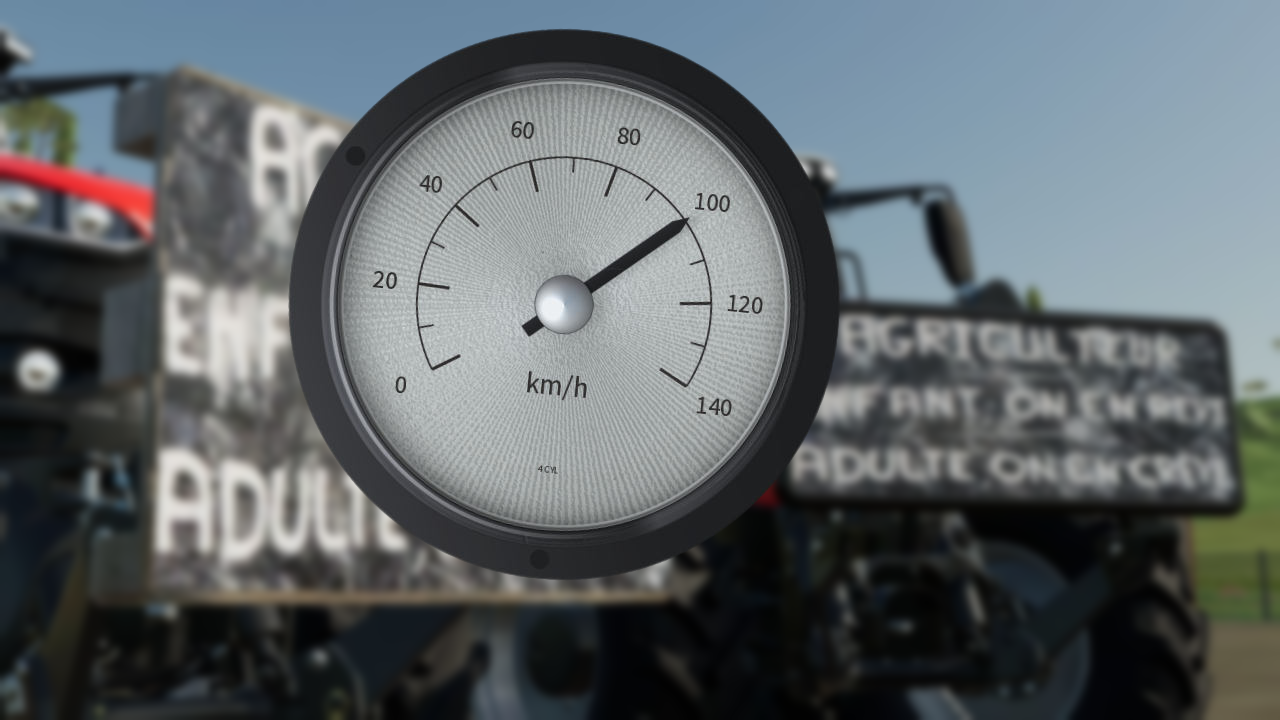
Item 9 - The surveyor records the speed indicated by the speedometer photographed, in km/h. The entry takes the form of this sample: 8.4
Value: 100
